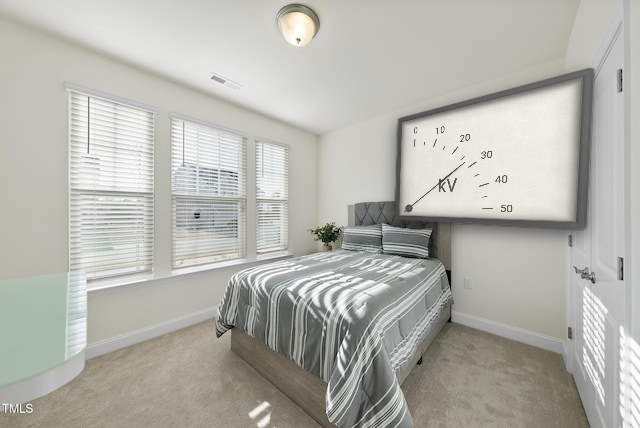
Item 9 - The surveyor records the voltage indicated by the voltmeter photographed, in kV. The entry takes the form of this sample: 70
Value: 27.5
